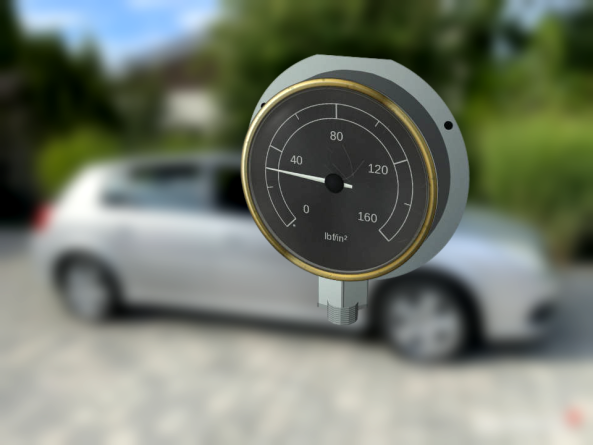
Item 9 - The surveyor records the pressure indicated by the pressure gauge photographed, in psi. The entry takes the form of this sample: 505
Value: 30
